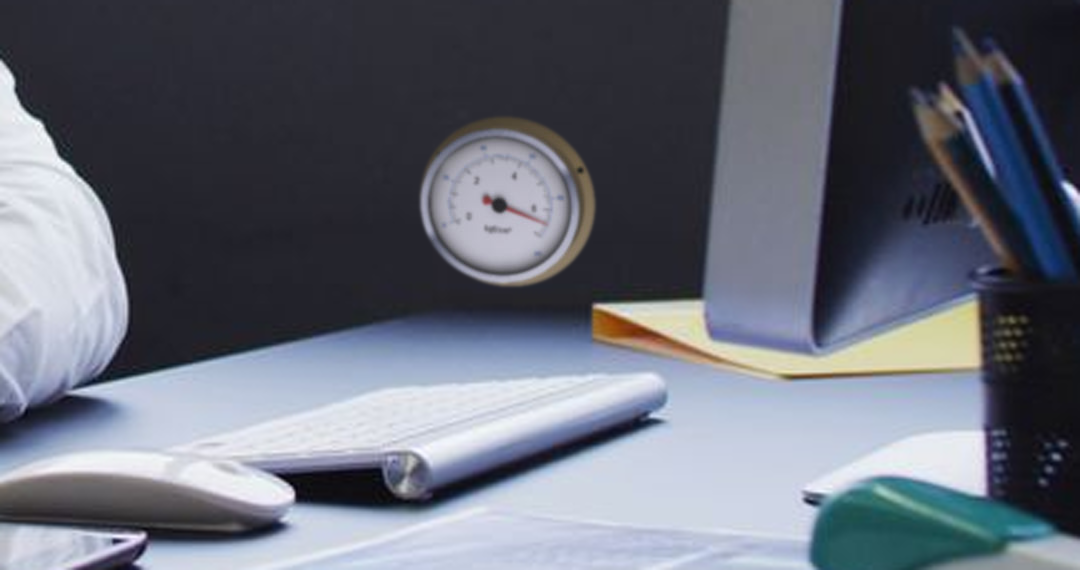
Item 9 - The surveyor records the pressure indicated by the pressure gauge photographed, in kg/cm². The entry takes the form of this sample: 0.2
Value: 6.5
